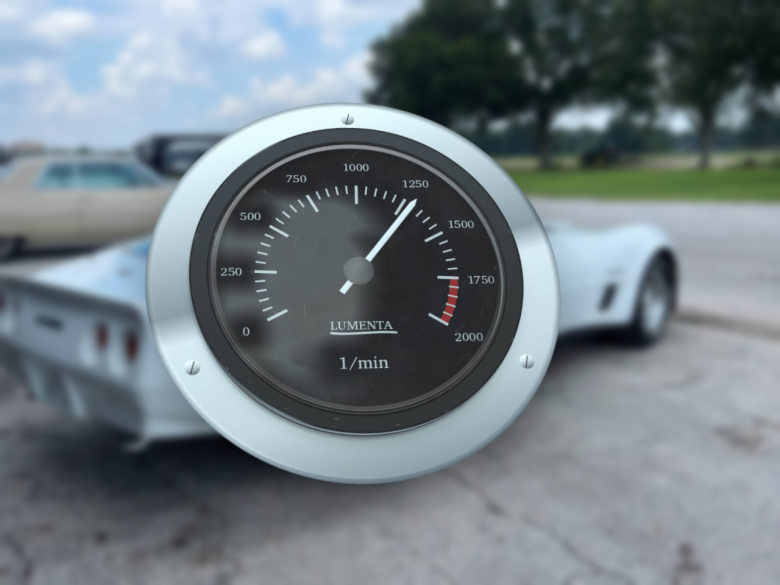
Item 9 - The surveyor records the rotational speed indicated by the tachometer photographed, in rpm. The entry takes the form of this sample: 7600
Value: 1300
